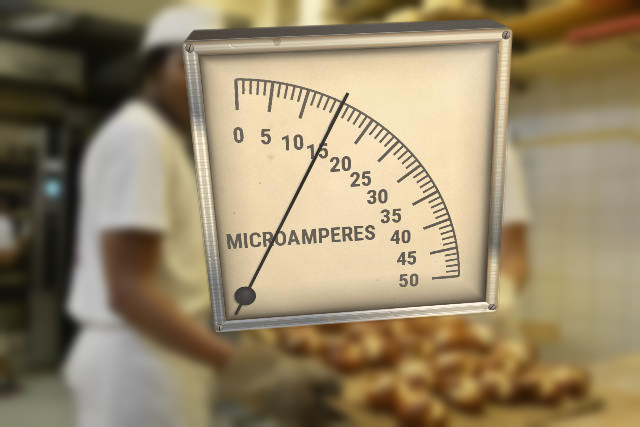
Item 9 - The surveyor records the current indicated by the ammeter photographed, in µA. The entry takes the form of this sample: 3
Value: 15
